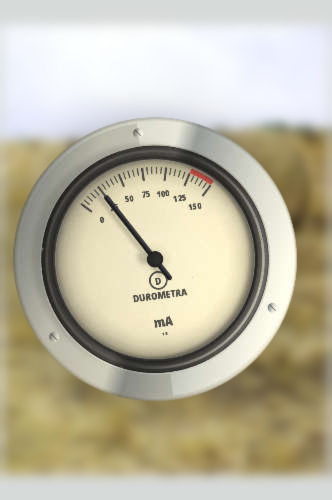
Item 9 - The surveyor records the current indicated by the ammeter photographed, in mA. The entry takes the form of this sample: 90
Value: 25
